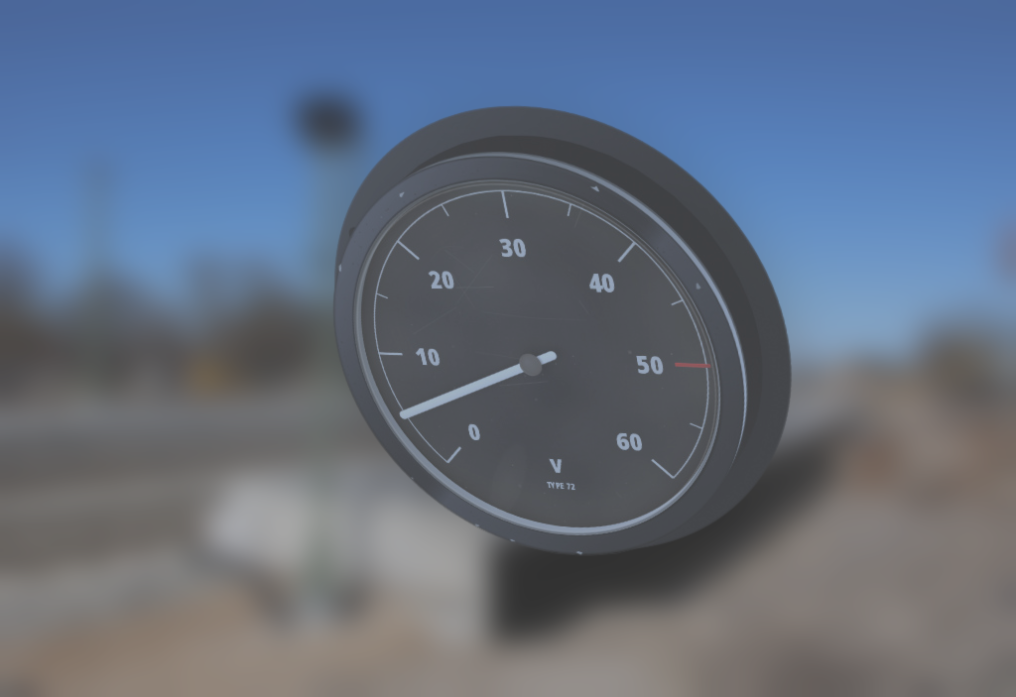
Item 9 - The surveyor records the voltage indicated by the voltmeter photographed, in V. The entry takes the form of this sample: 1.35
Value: 5
